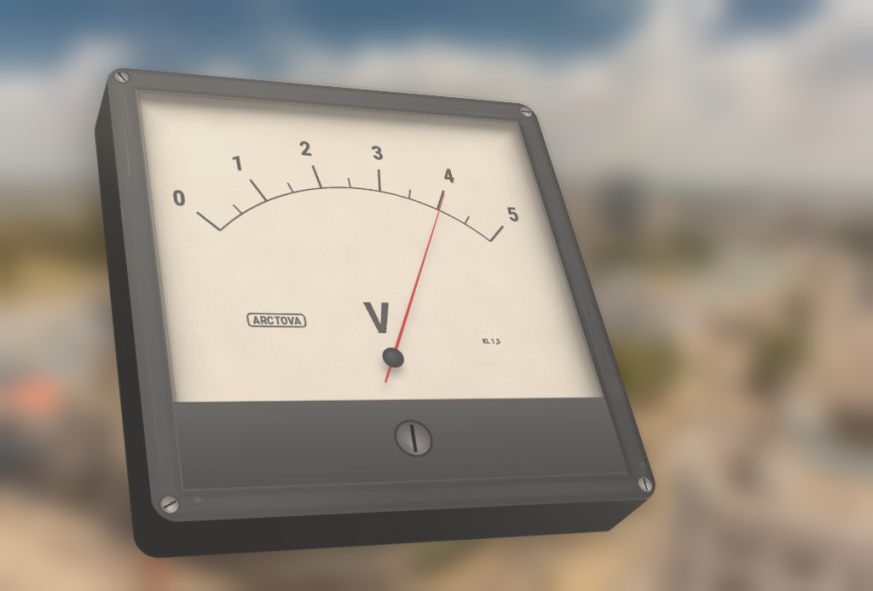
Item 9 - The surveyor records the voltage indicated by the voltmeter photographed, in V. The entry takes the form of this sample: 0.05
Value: 4
